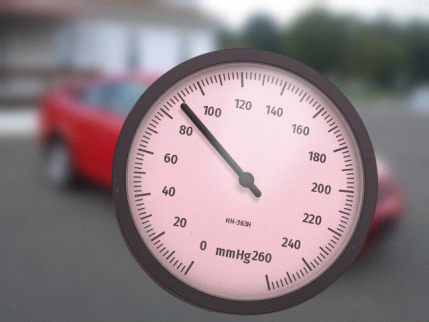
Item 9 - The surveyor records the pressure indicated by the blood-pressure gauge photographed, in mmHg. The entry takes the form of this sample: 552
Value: 88
